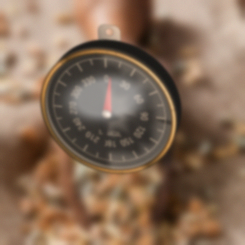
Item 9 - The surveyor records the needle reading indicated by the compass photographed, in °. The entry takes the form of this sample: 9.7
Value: 7.5
